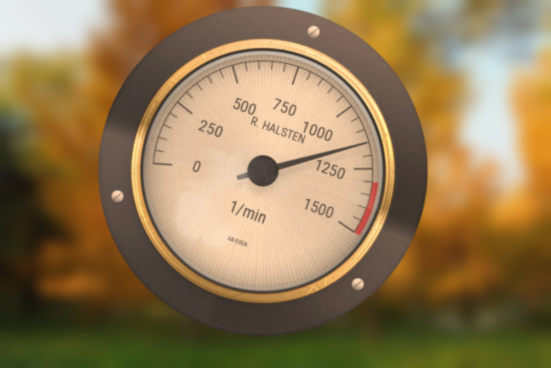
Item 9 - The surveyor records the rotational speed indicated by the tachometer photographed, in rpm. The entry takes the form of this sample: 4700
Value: 1150
